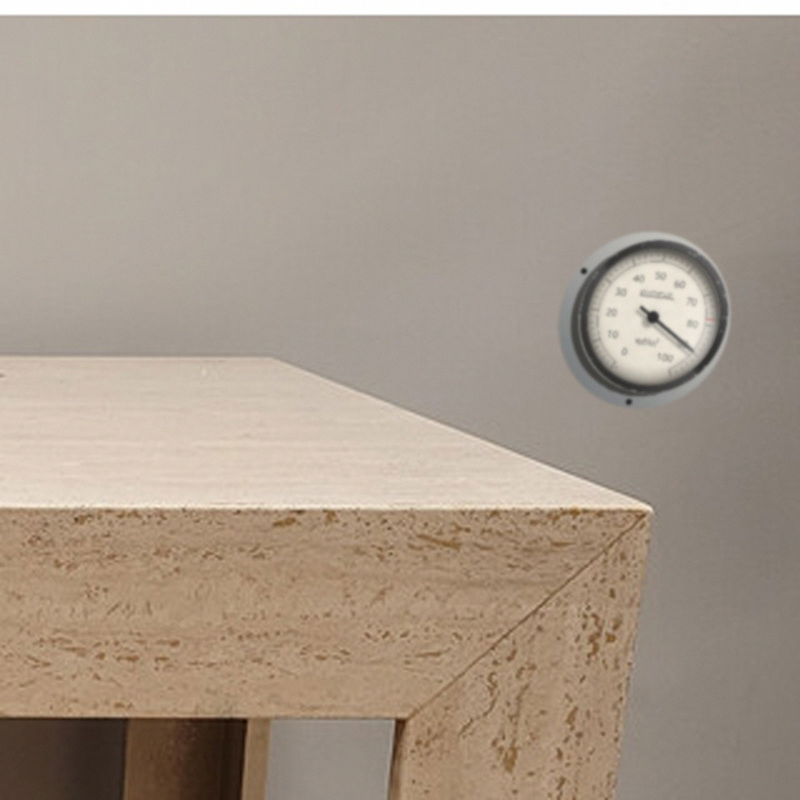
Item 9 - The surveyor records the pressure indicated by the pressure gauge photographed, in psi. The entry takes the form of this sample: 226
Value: 90
